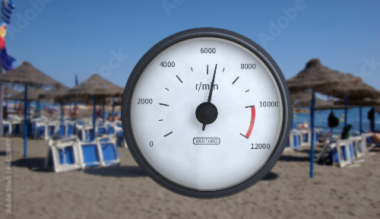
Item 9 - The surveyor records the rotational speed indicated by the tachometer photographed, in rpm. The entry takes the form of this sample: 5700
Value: 6500
